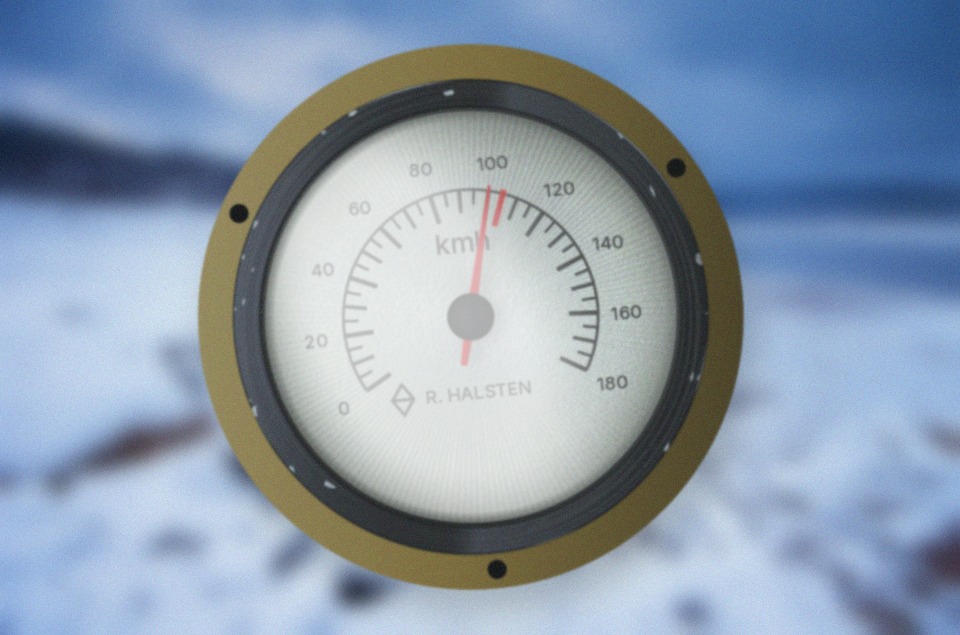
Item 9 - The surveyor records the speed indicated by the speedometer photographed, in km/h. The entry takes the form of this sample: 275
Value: 100
